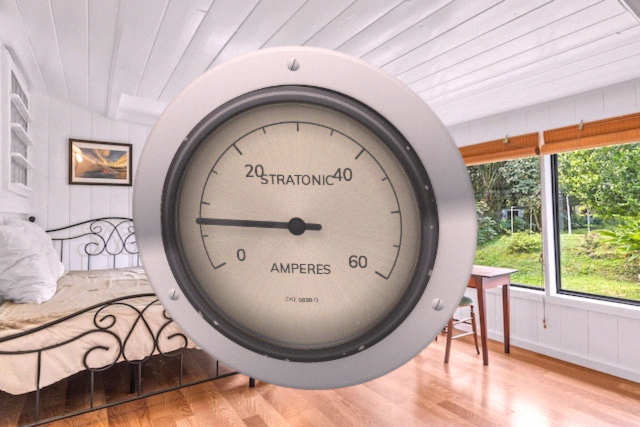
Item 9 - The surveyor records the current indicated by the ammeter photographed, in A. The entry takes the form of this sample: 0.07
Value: 7.5
